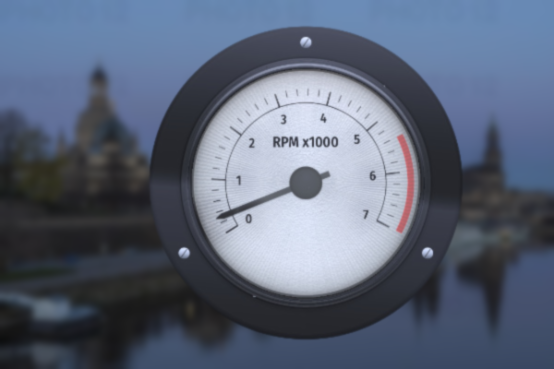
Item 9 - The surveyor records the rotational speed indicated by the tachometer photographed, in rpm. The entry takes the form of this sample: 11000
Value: 300
